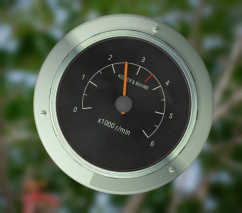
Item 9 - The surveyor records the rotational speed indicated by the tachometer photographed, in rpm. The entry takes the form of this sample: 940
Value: 2500
